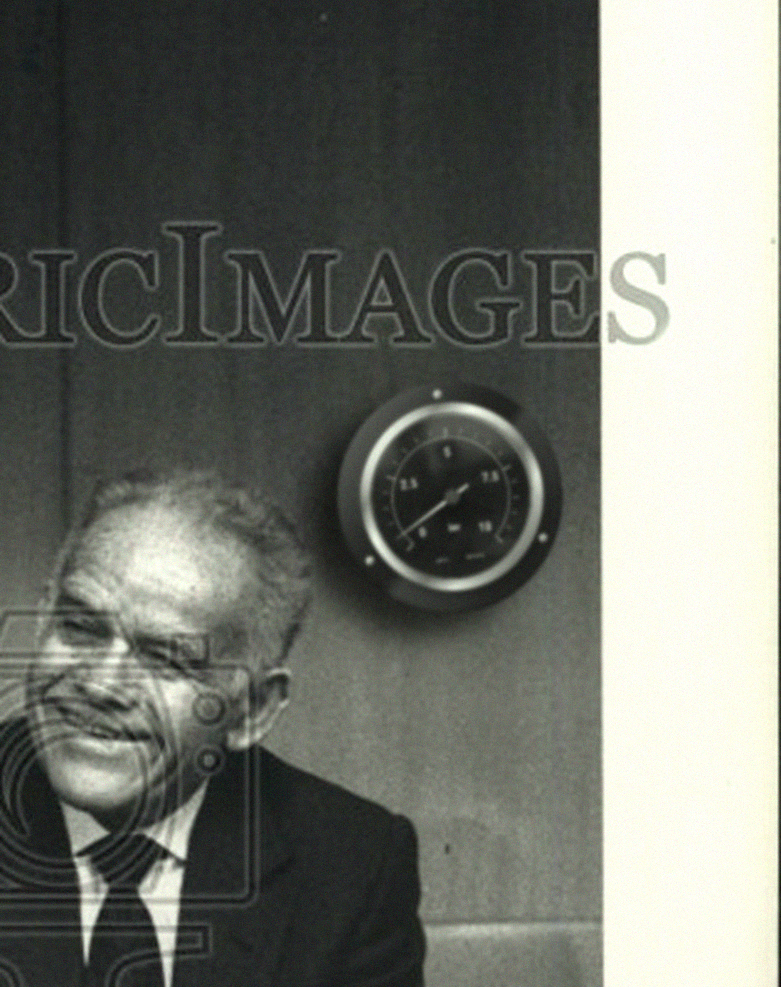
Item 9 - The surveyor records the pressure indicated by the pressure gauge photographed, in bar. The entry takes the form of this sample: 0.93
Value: 0.5
